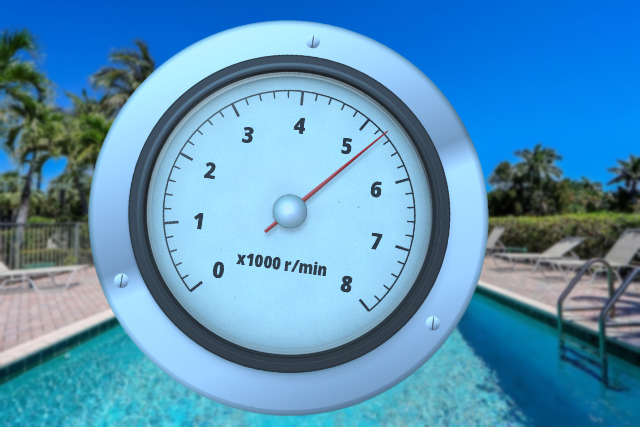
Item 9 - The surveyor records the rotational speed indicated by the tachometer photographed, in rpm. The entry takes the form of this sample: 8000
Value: 5300
